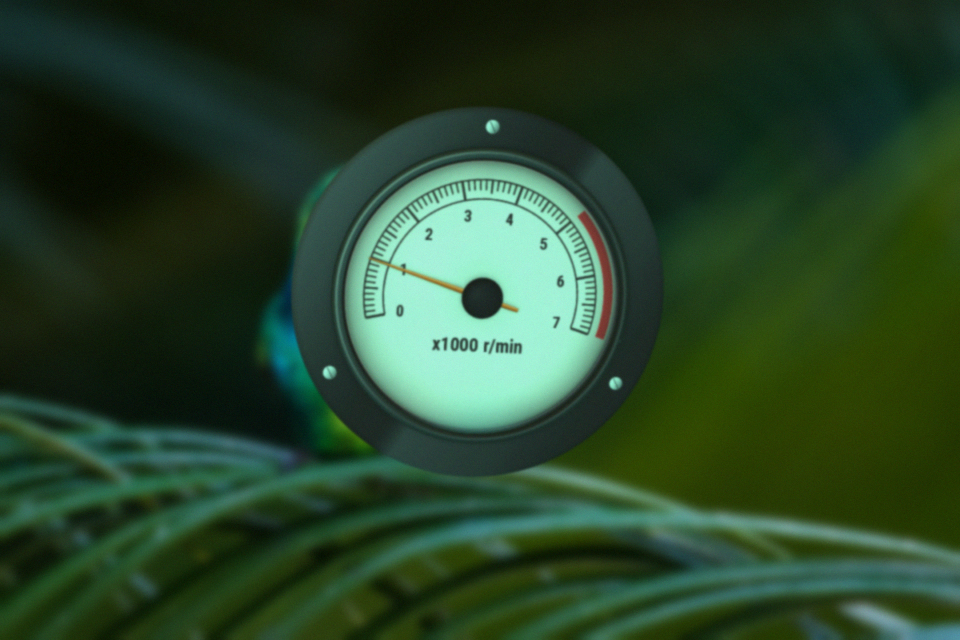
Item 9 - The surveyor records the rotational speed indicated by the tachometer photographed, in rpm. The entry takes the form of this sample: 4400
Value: 1000
